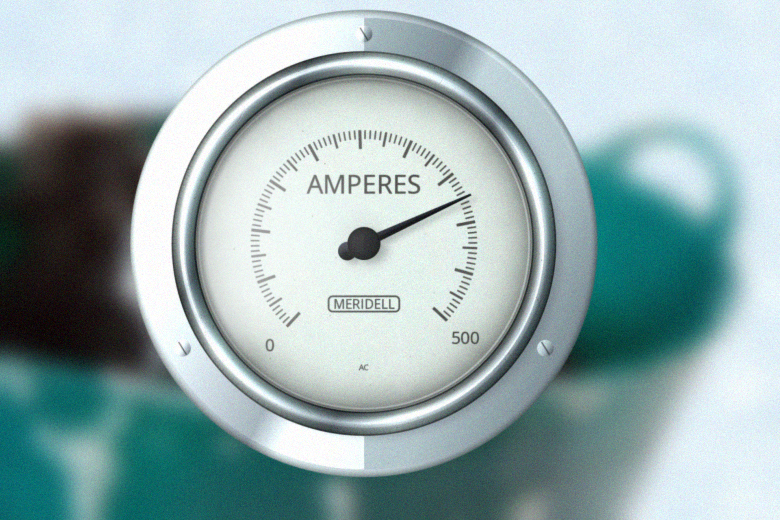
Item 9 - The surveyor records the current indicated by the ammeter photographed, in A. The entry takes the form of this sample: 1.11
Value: 375
